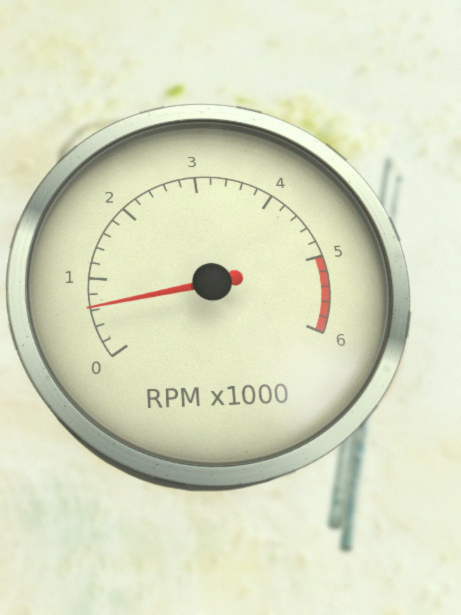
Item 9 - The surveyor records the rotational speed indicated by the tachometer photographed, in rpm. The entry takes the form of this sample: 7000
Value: 600
